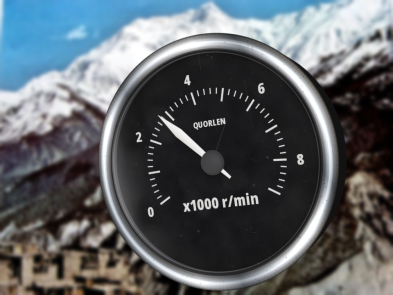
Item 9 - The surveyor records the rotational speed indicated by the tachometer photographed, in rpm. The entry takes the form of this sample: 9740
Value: 2800
